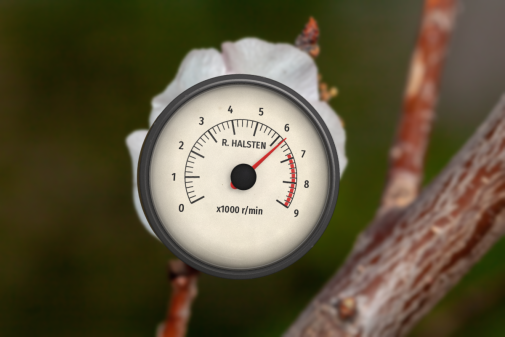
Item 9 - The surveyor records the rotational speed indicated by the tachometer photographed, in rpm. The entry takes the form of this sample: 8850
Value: 6200
